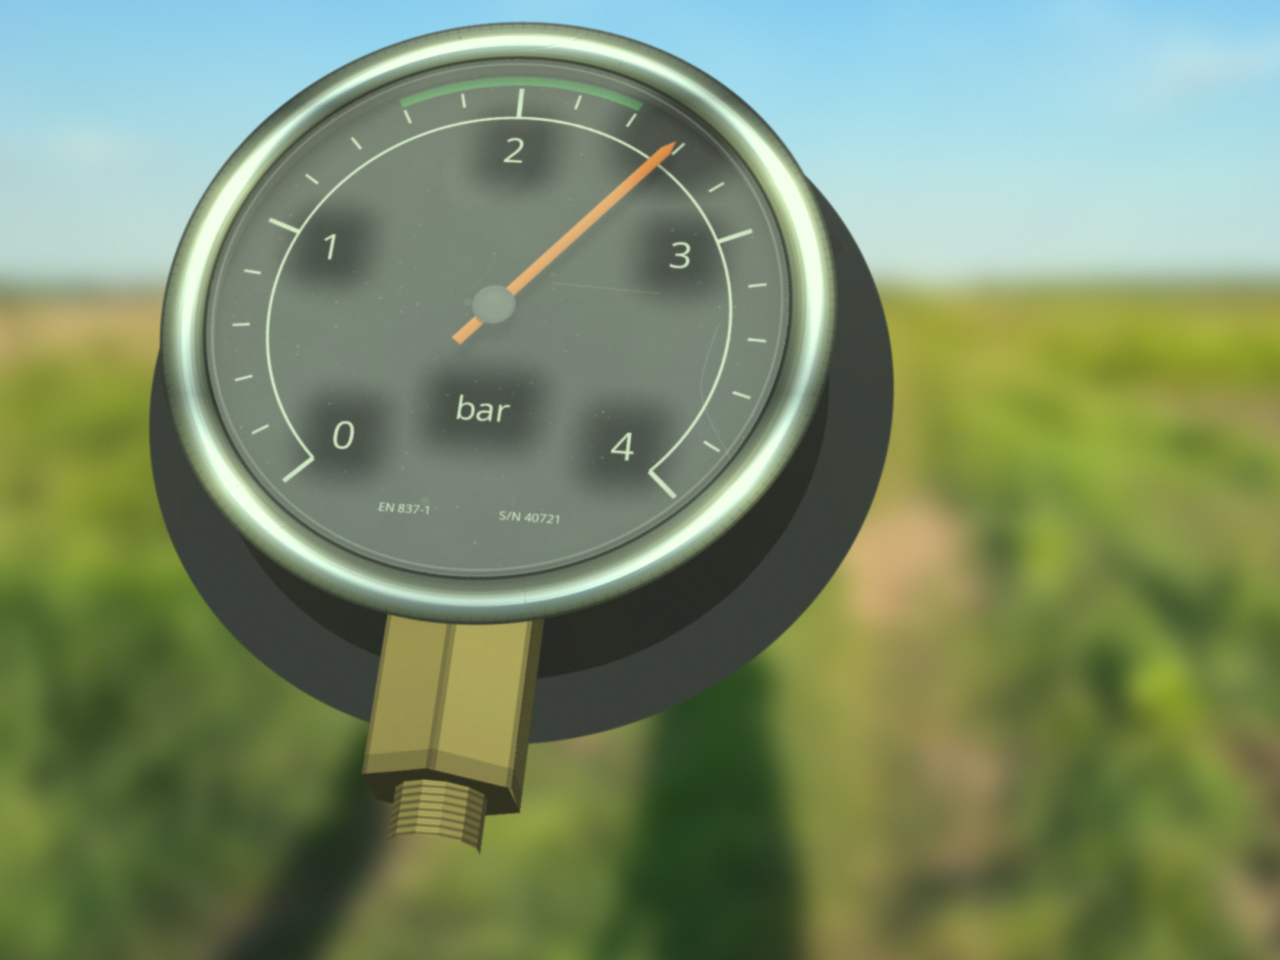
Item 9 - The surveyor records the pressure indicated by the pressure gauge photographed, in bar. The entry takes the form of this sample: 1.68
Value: 2.6
